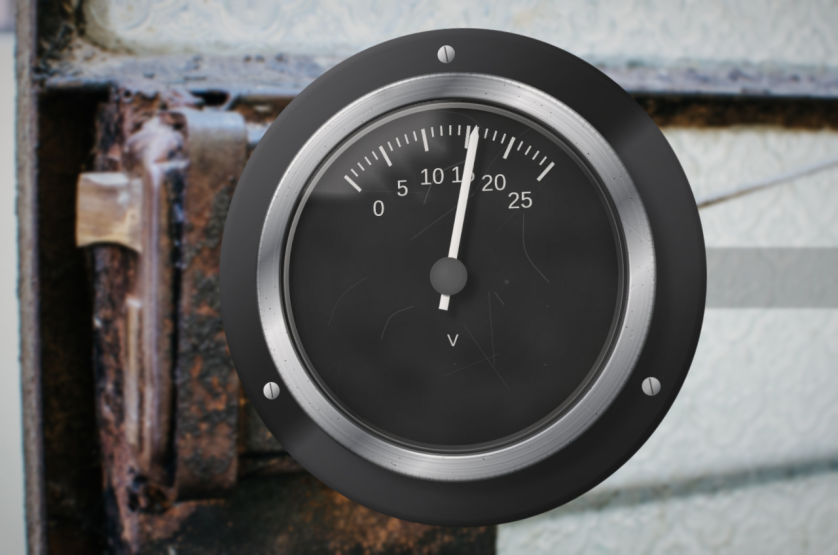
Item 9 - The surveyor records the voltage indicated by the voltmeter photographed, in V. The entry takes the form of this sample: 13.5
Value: 16
